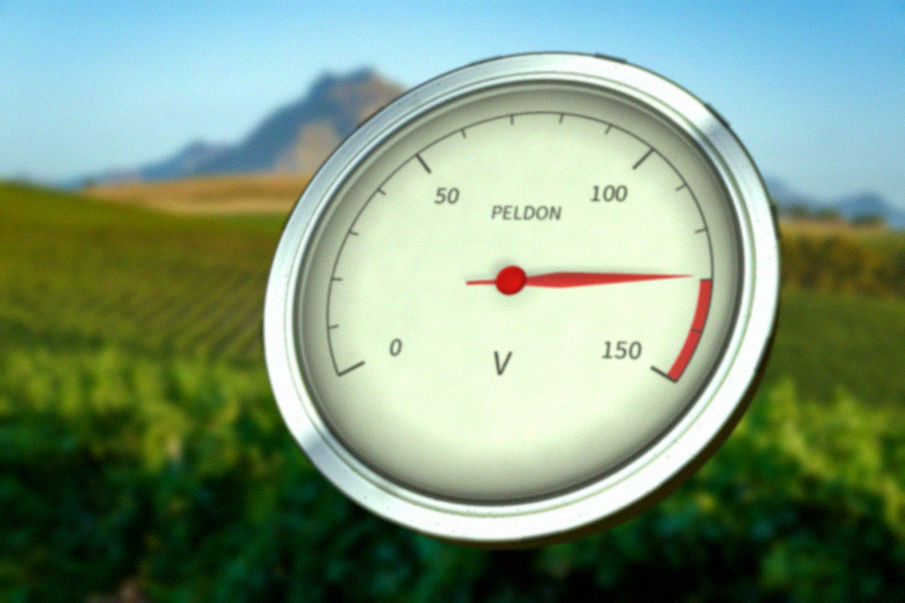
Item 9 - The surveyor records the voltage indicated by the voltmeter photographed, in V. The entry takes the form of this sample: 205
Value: 130
